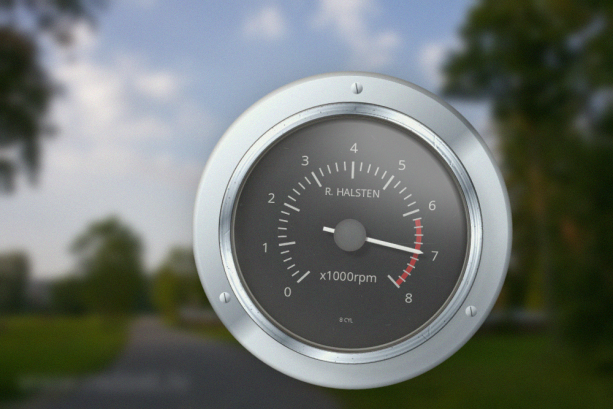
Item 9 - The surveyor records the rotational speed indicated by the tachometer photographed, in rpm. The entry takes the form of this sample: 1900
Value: 7000
